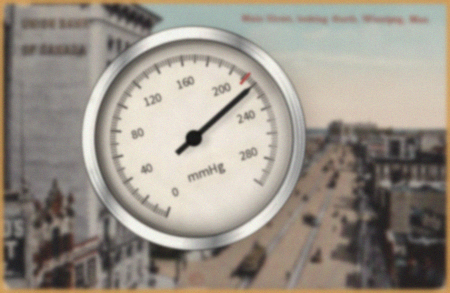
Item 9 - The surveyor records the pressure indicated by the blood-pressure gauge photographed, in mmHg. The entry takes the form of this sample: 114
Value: 220
